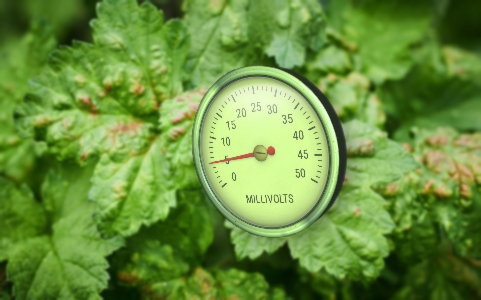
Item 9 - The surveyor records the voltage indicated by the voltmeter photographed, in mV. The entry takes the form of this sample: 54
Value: 5
